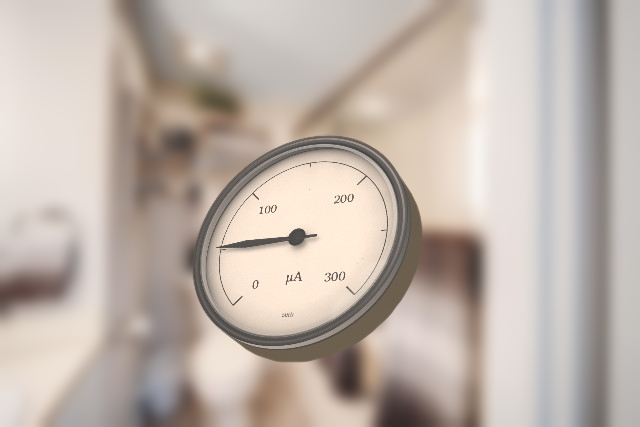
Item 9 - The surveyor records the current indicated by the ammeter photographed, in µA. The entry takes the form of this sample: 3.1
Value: 50
